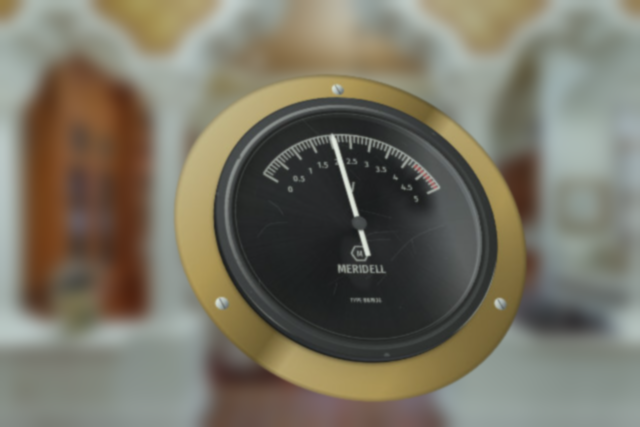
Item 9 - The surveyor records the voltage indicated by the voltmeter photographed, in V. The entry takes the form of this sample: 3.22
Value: 2
